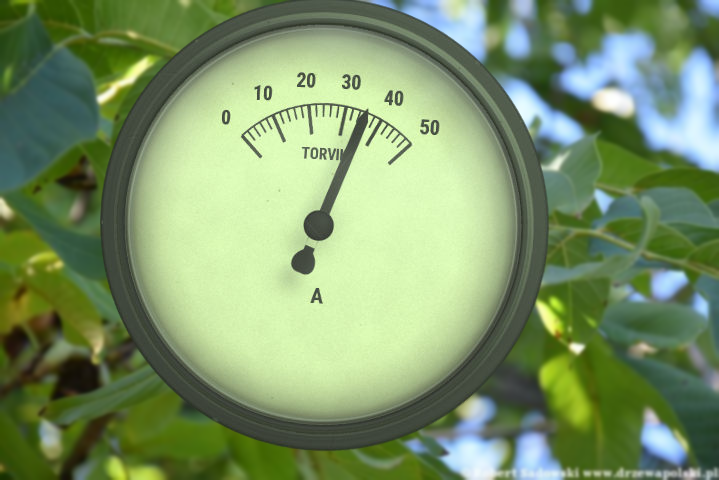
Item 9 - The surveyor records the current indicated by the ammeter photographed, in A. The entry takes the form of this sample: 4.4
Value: 36
